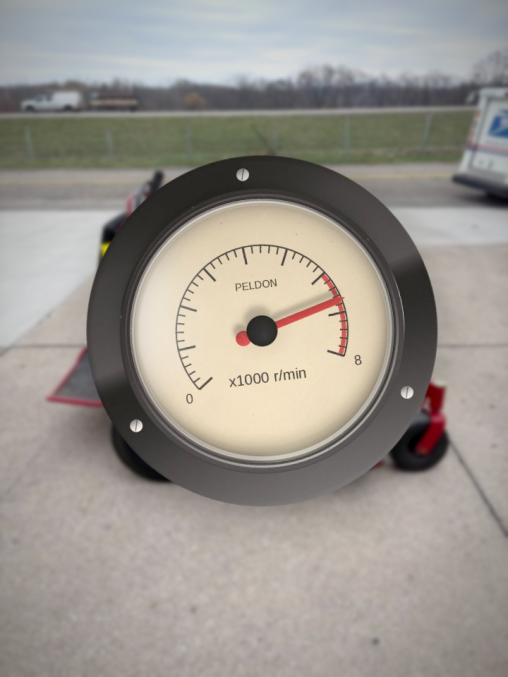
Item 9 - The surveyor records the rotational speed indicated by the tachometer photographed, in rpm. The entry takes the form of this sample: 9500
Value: 6700
